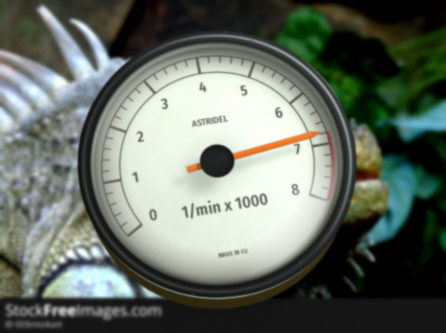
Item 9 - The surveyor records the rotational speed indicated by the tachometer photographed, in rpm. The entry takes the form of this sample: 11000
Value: 6800
